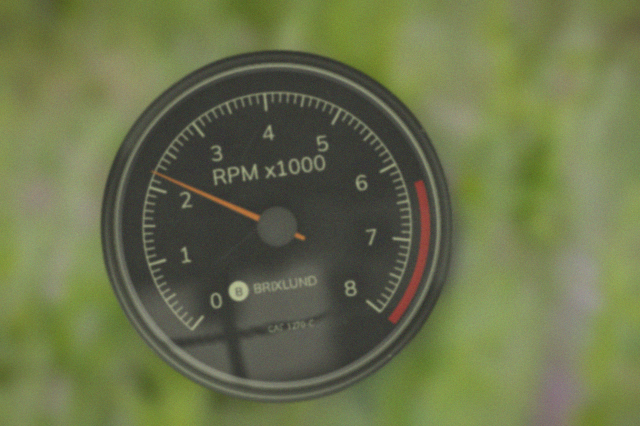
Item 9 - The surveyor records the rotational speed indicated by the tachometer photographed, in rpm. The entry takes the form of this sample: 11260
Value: 2200
